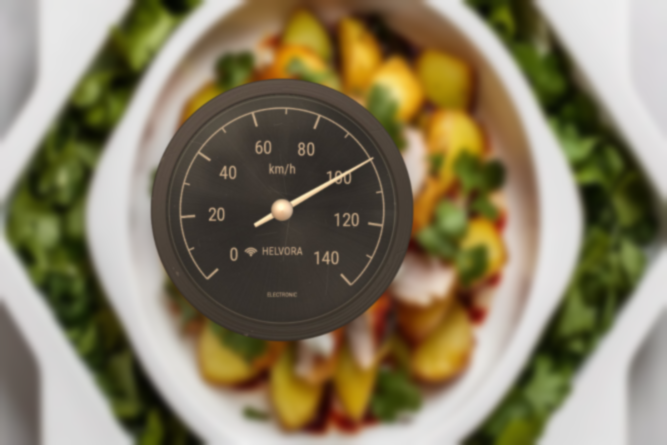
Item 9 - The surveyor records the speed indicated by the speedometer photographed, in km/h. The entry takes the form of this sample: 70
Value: 100
